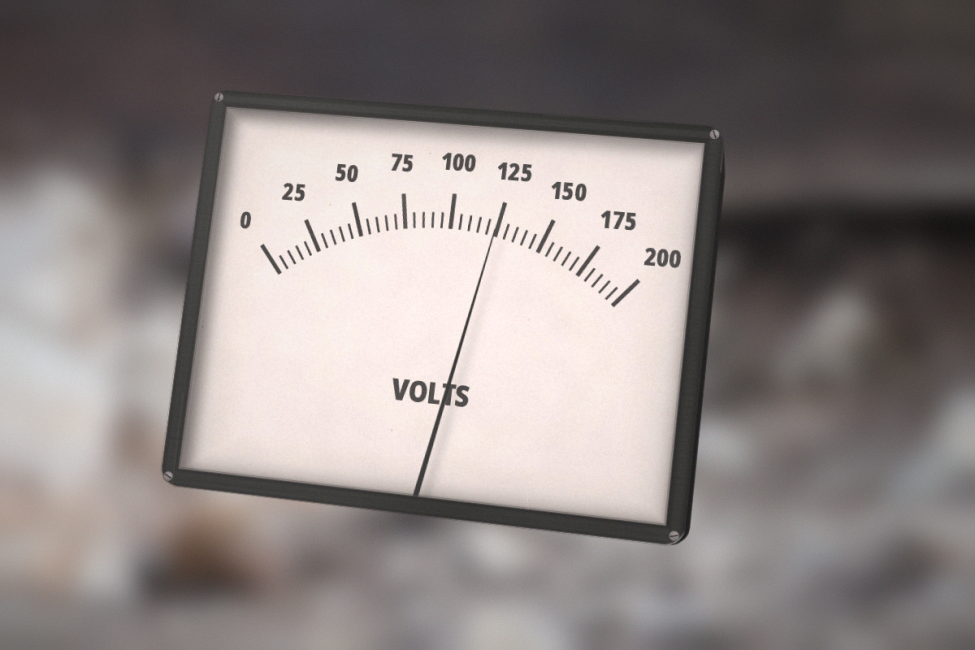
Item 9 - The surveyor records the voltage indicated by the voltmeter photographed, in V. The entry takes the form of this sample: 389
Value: 125
